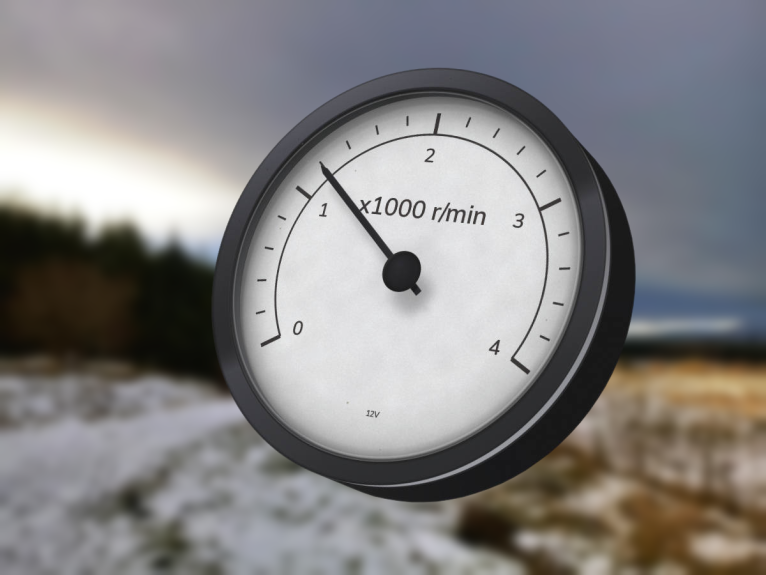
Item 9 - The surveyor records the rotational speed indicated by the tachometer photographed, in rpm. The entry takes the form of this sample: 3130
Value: 1200
